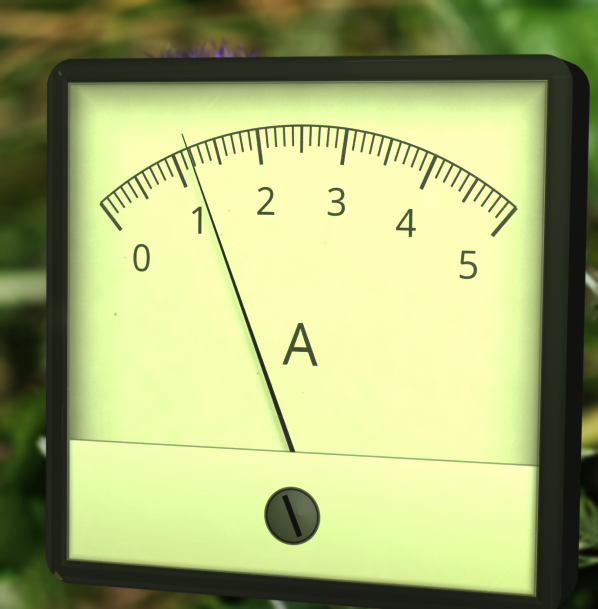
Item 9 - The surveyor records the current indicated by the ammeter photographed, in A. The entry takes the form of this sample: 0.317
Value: 1.2
